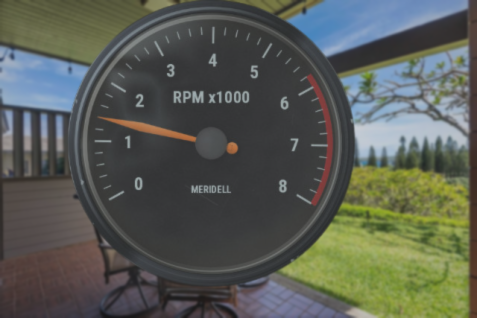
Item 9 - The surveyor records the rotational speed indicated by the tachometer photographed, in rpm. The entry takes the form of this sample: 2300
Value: 1400
